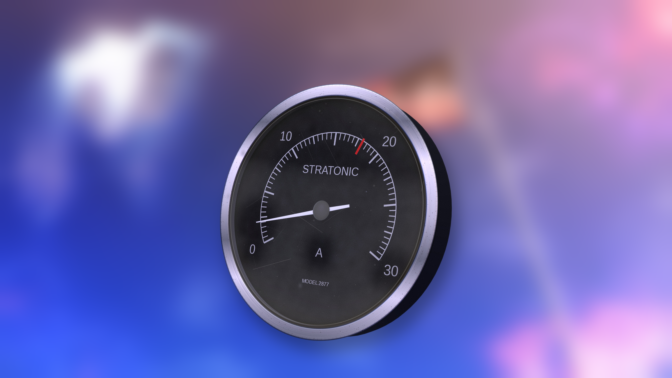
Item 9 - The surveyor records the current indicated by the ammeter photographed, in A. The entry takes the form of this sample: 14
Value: 2
